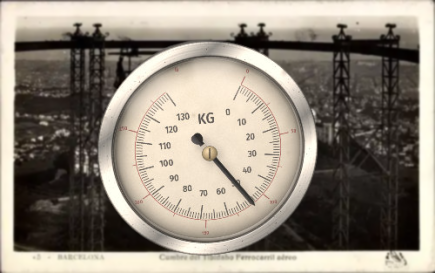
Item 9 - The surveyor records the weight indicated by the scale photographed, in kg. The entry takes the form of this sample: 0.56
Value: 50
